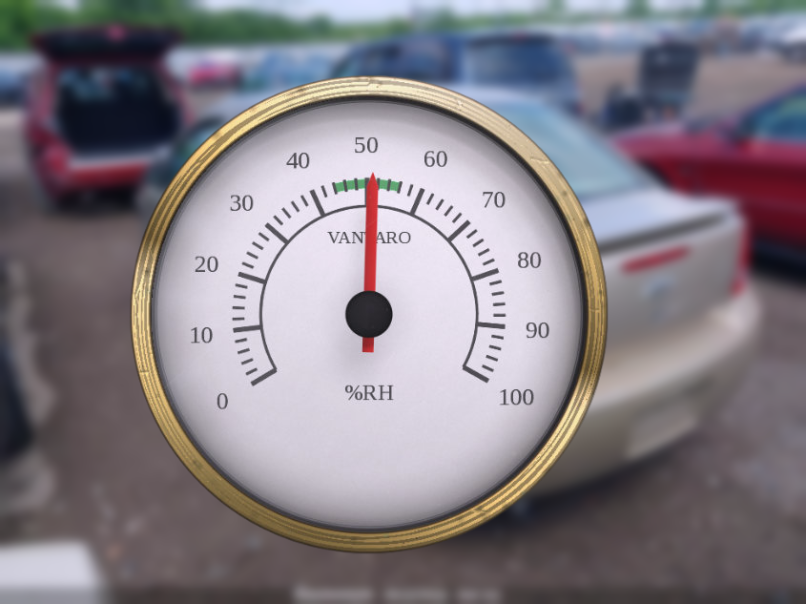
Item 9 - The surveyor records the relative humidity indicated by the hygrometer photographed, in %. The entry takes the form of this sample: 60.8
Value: 51
